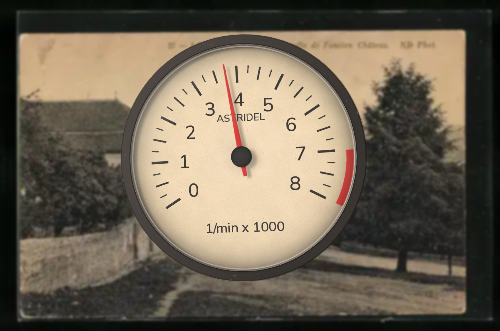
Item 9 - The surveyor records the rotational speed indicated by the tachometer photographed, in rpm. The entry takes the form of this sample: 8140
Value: 3750
